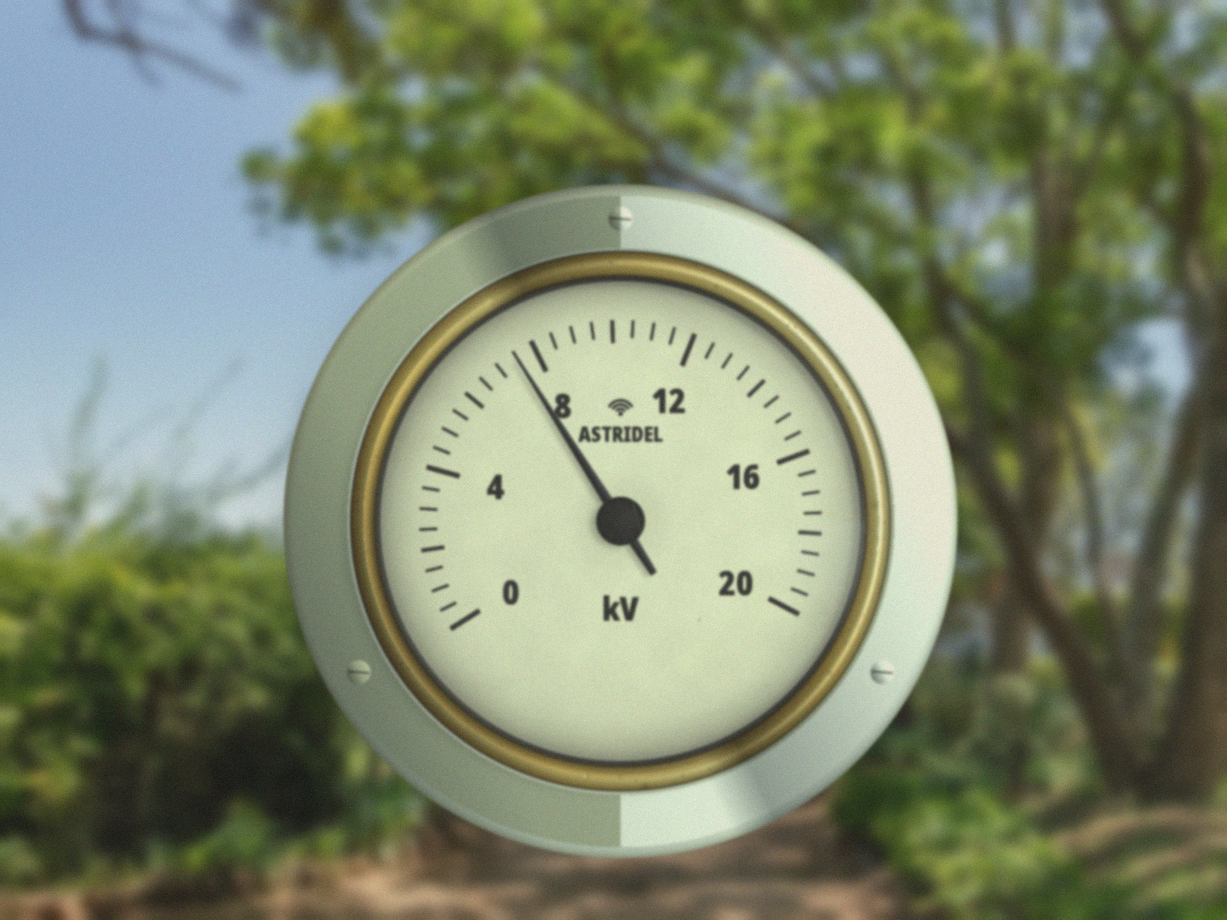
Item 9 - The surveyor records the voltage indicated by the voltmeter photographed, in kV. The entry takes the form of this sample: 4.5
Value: 7.5
